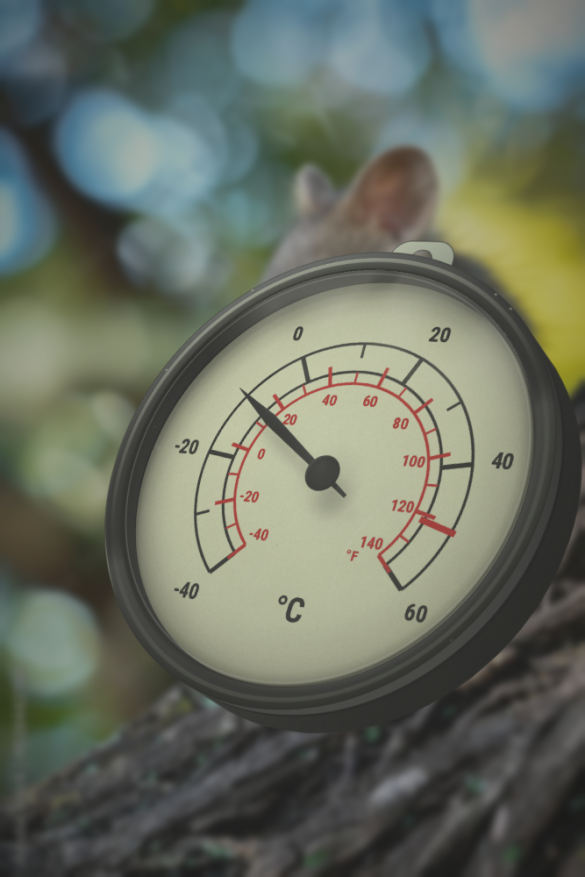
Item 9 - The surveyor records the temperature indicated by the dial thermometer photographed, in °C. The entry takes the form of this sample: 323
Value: -10
